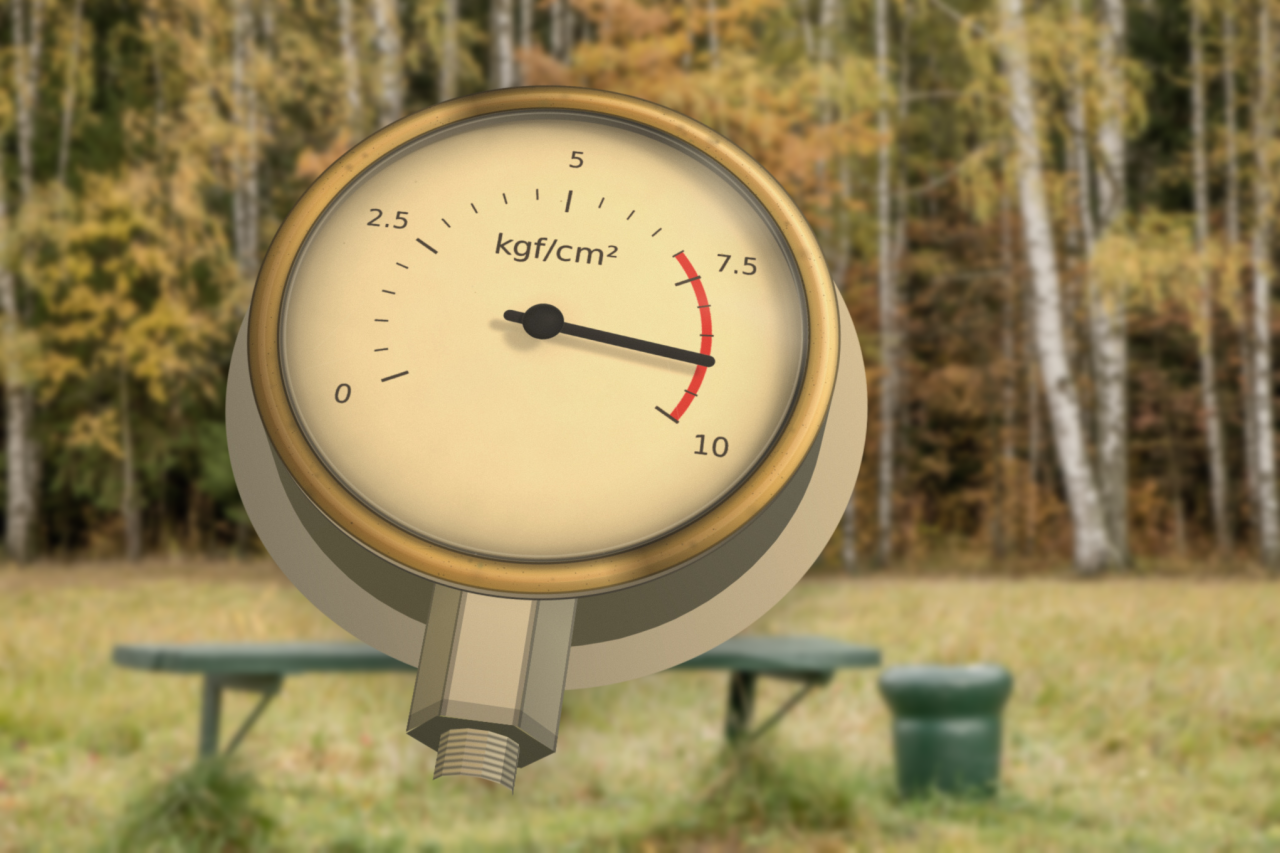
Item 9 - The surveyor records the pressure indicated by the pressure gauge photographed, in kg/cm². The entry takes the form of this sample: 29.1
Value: 9
